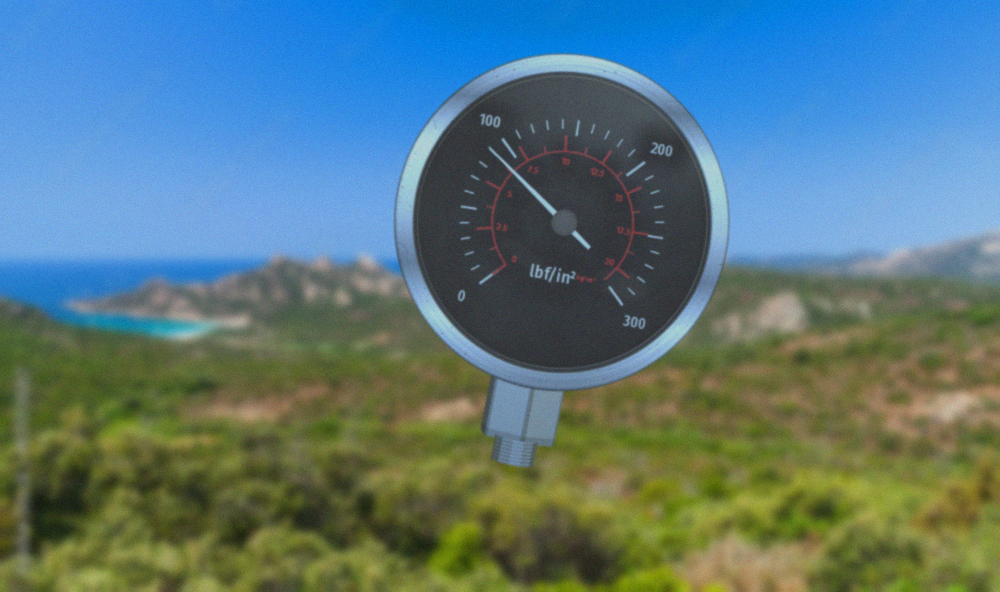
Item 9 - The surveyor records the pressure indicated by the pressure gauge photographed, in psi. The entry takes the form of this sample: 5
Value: 90
